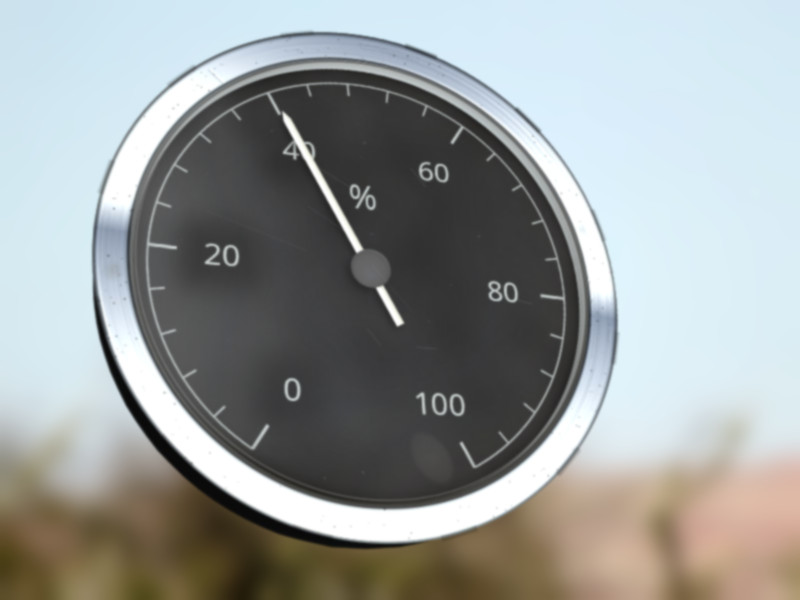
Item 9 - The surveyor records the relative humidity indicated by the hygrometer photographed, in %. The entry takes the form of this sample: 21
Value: 40
